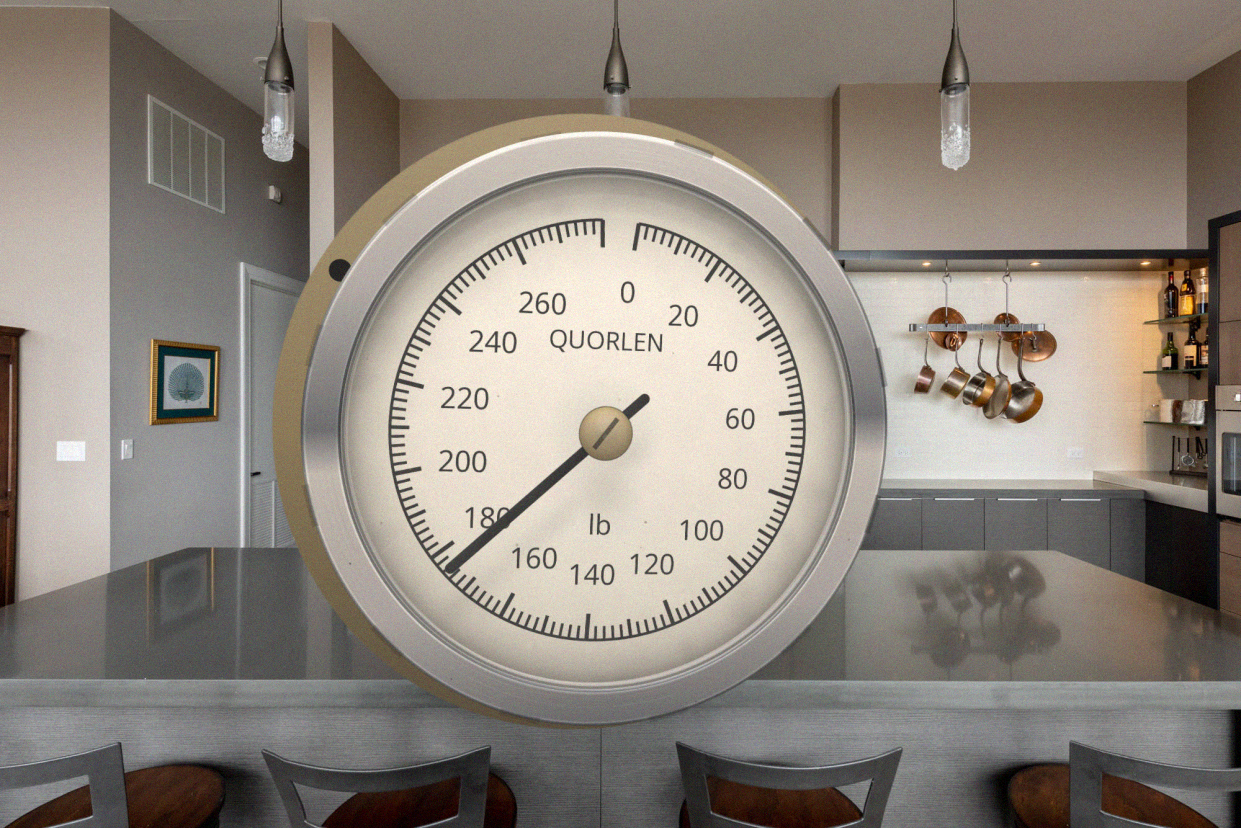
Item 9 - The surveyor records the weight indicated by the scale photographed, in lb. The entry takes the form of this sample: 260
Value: 176
